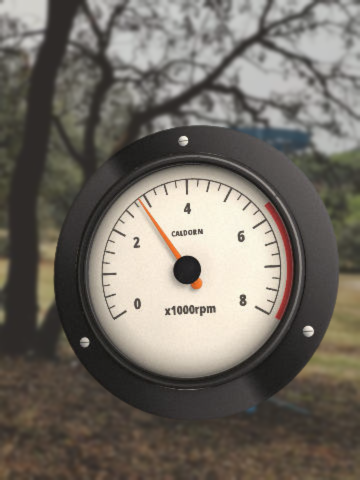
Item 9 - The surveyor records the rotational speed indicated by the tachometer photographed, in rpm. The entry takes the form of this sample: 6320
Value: 2875
